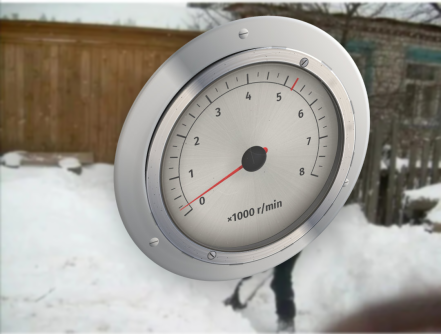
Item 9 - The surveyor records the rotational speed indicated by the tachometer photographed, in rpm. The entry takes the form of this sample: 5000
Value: 250
